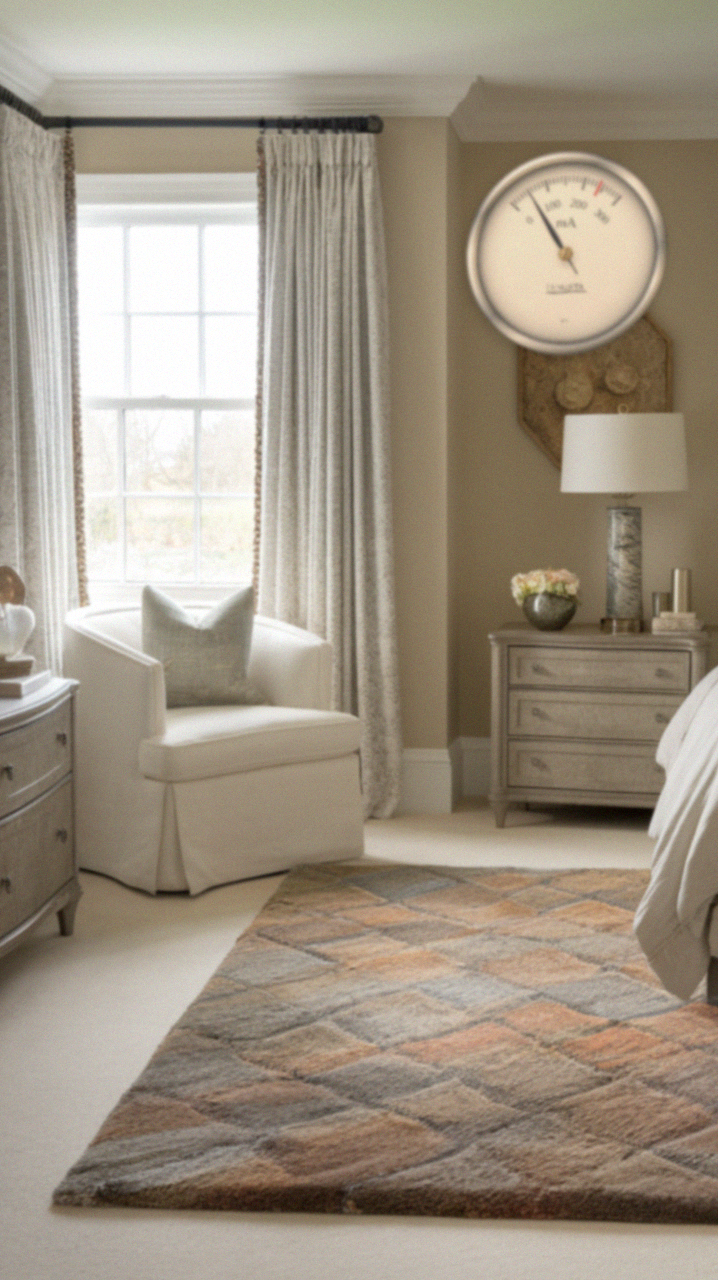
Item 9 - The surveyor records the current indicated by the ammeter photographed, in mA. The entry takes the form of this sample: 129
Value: 50
